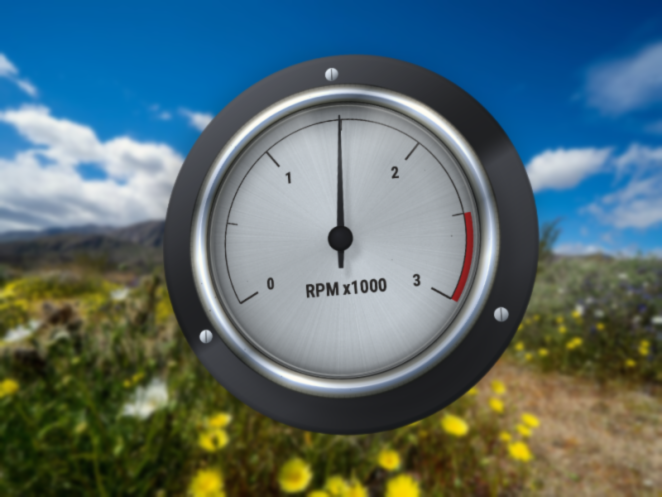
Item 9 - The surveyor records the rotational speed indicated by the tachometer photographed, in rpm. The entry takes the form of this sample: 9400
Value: 1500
